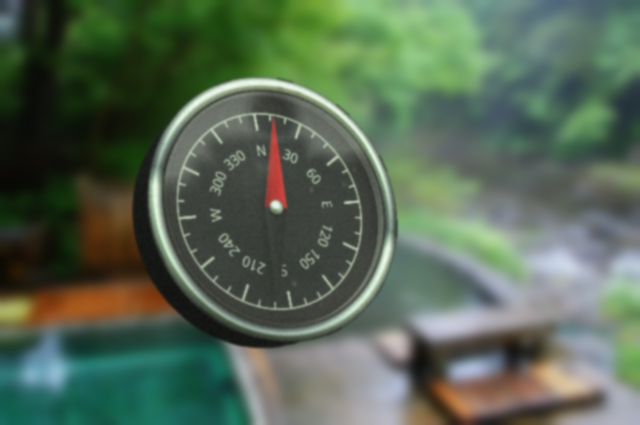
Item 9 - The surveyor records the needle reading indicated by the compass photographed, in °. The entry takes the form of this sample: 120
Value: 10
